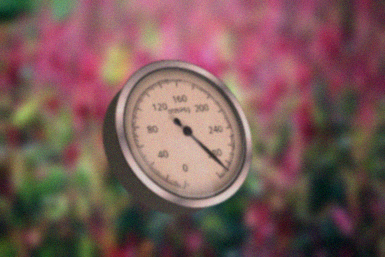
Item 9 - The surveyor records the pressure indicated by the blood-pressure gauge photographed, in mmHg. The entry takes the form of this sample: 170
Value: 290
